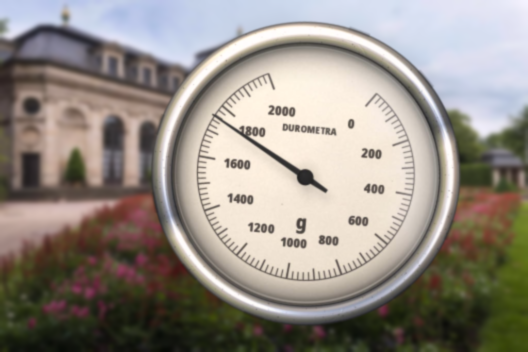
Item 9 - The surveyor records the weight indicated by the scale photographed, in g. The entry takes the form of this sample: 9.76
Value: 1760
